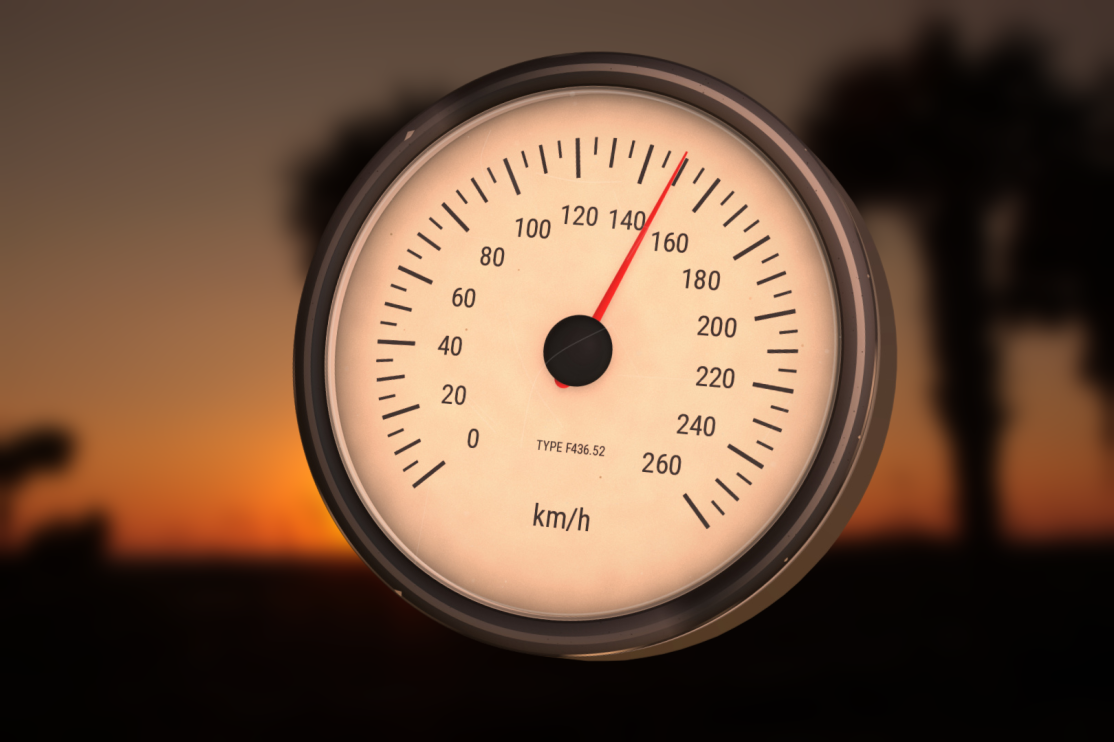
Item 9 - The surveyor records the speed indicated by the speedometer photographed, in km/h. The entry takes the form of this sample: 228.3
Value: 150
